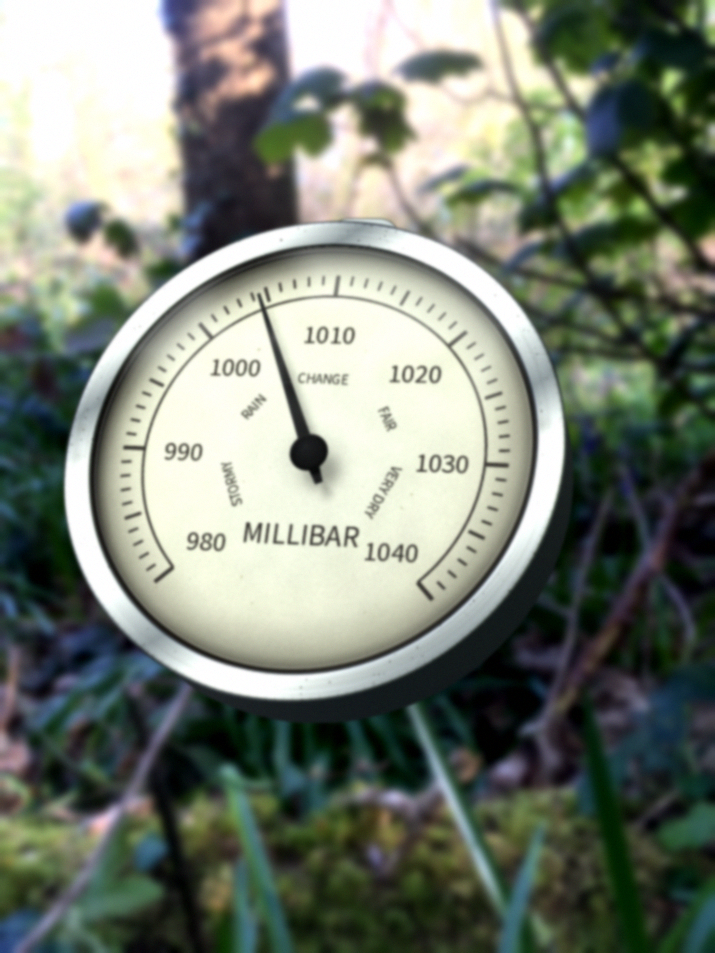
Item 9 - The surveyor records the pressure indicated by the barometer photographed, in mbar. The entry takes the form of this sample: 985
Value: 1004.5
